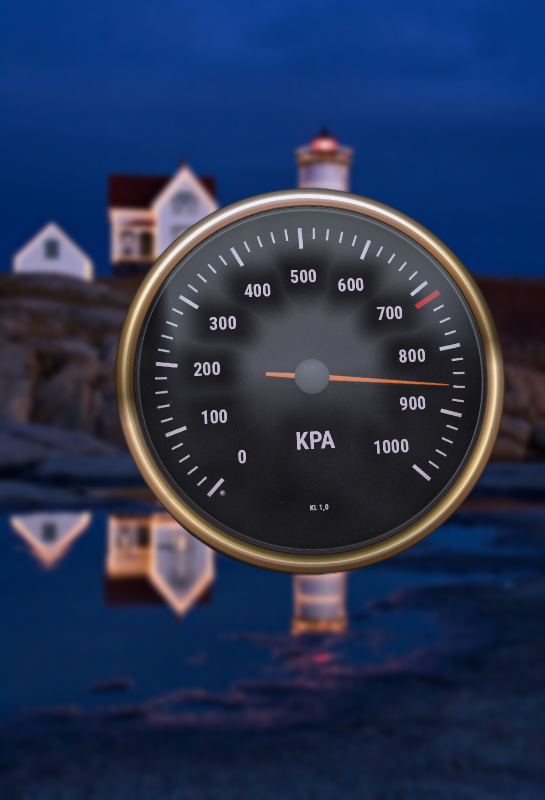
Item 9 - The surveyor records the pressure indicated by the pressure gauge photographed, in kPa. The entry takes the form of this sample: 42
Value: 860
